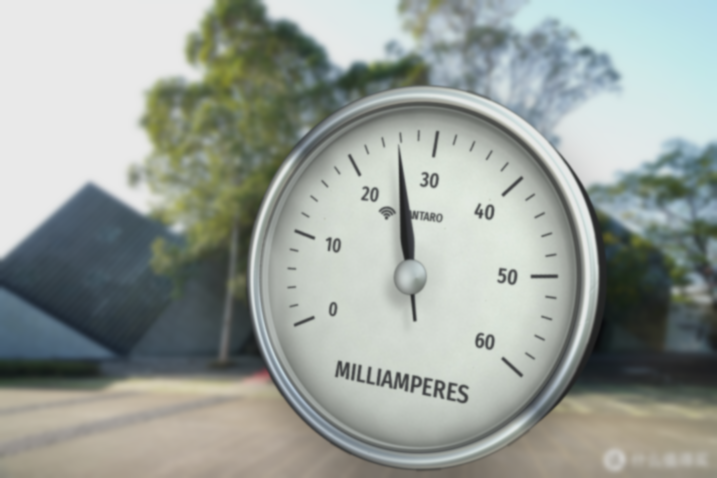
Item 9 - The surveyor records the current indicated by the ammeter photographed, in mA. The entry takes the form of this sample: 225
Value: 26
